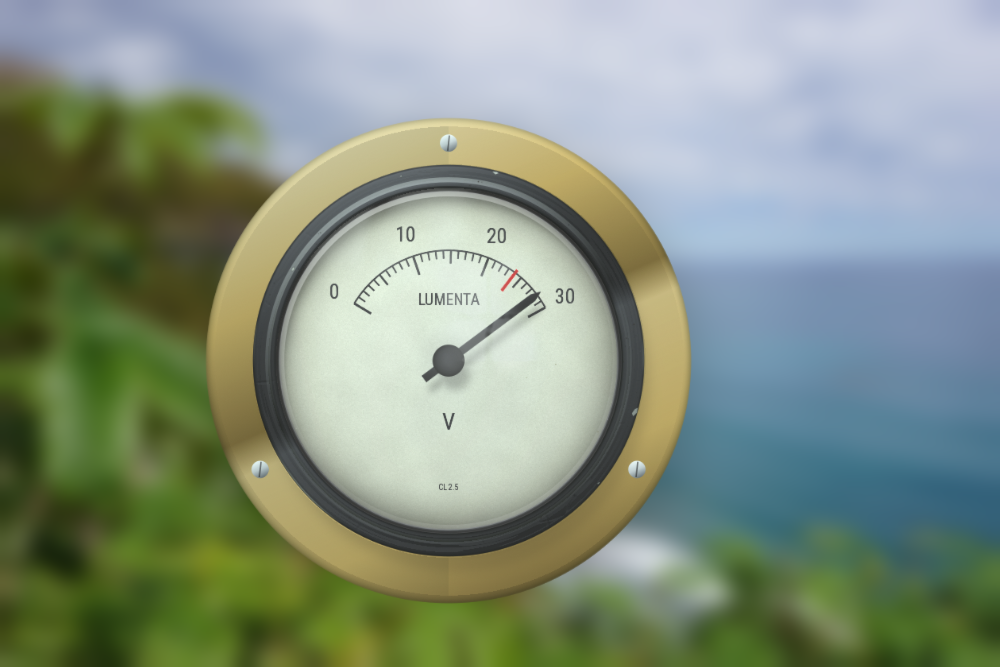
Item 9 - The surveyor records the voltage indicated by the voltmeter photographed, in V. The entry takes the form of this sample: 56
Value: 28
